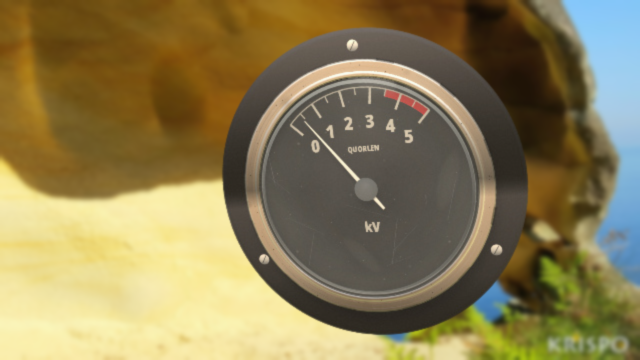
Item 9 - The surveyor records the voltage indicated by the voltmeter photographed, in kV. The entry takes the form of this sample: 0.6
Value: 0.5
